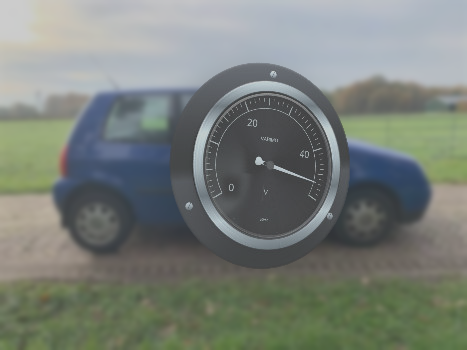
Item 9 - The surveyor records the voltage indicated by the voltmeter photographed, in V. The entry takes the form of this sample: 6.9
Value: 47
